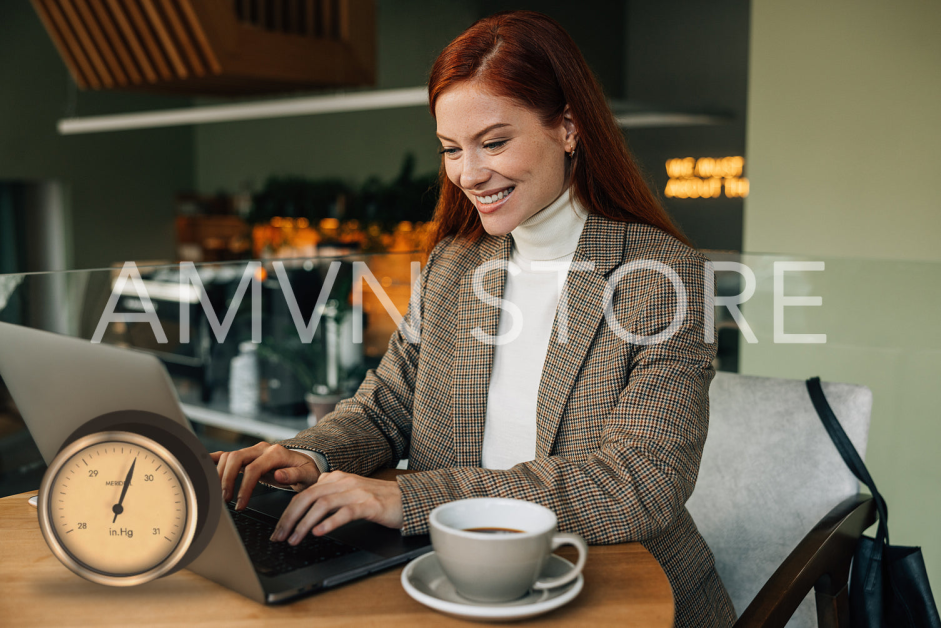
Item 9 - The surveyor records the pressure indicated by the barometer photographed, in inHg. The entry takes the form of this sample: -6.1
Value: 29.7
